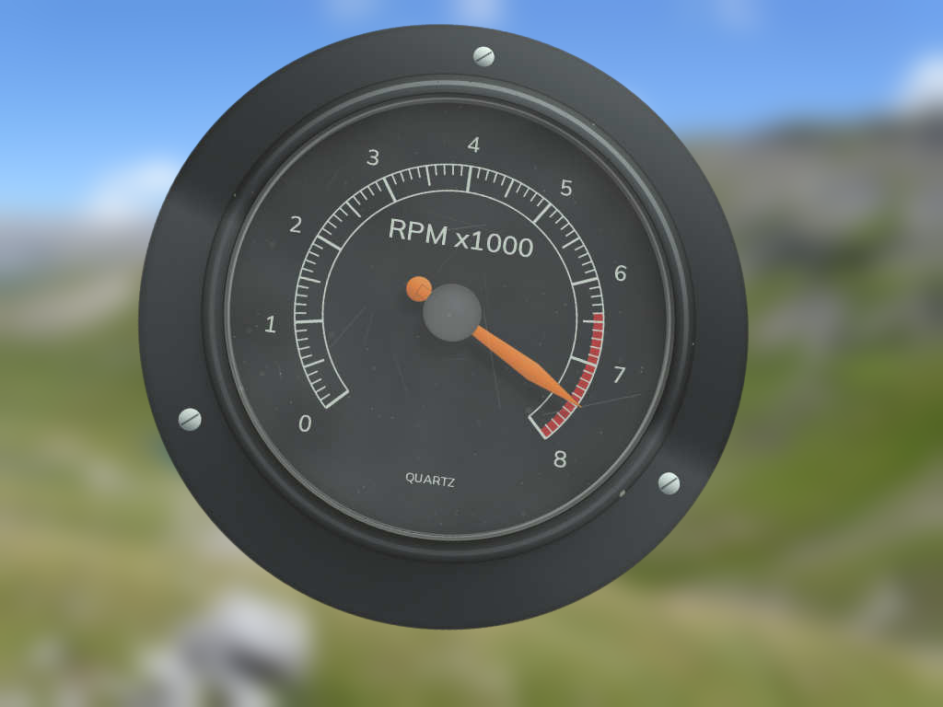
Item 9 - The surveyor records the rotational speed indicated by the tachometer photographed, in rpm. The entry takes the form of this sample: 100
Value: 7500
